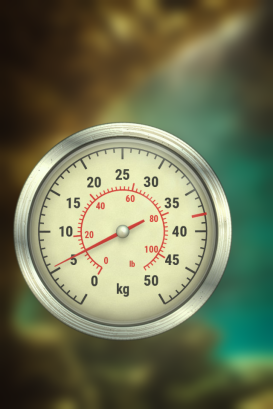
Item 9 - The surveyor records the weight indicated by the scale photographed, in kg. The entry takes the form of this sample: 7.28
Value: 5.5
